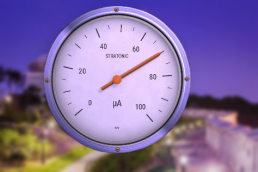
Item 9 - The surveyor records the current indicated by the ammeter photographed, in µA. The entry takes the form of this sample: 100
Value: 70
